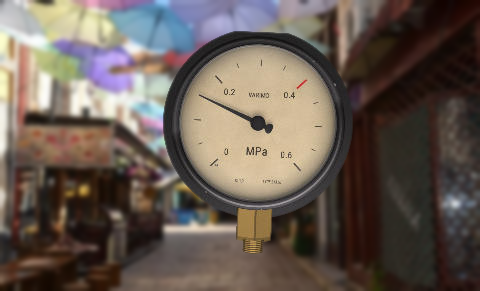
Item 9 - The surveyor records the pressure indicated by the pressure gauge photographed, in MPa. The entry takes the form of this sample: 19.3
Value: 0.15
